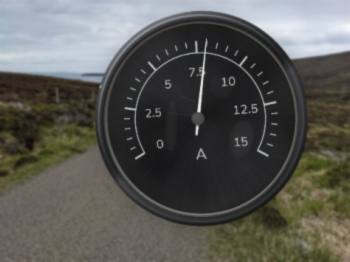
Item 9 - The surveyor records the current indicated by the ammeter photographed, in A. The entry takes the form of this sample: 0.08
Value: 8
